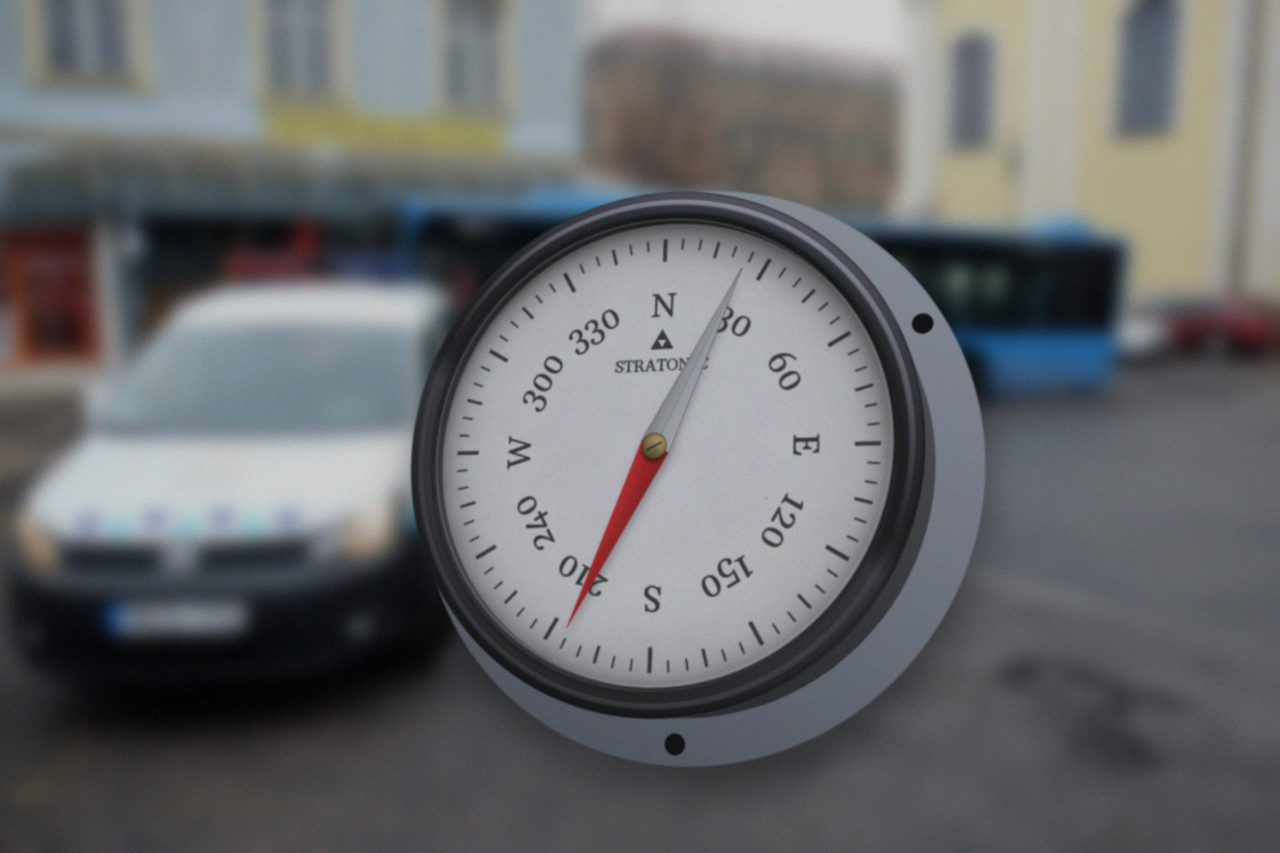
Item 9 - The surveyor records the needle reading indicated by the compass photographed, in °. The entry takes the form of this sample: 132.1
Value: 205
